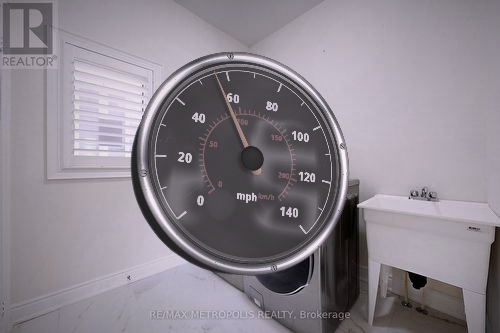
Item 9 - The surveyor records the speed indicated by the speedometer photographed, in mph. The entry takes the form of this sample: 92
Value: 55
